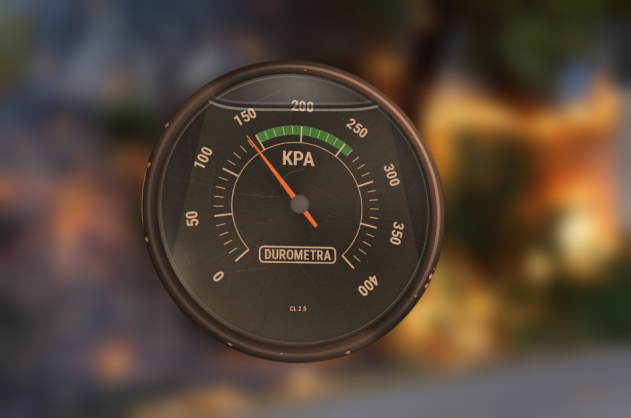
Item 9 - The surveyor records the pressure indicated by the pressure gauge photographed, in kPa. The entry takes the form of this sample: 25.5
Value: 140
